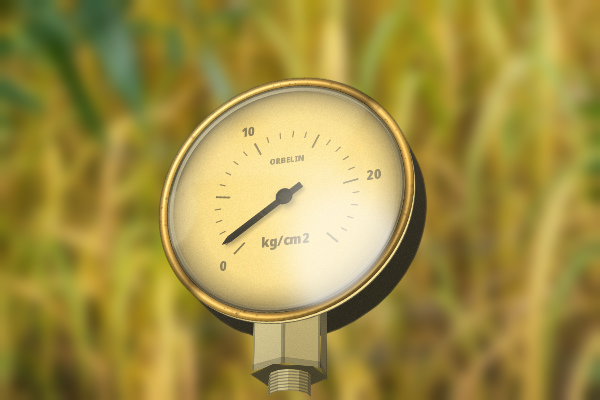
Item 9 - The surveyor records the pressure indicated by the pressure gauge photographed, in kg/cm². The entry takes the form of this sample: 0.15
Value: 1
